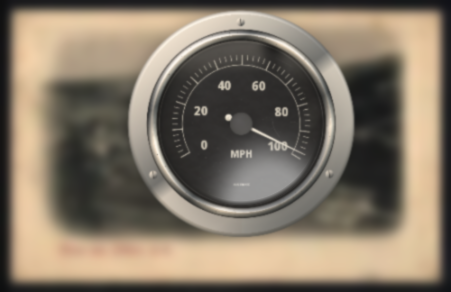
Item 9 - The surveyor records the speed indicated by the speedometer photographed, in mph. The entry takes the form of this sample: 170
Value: 98
